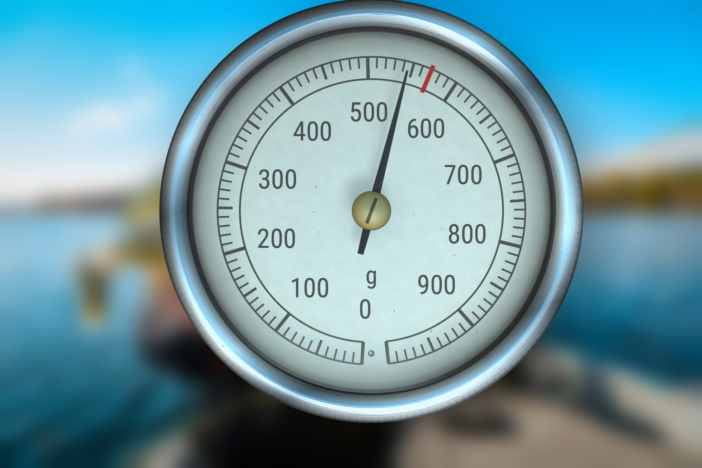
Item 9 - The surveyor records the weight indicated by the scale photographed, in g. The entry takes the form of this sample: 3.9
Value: 545
